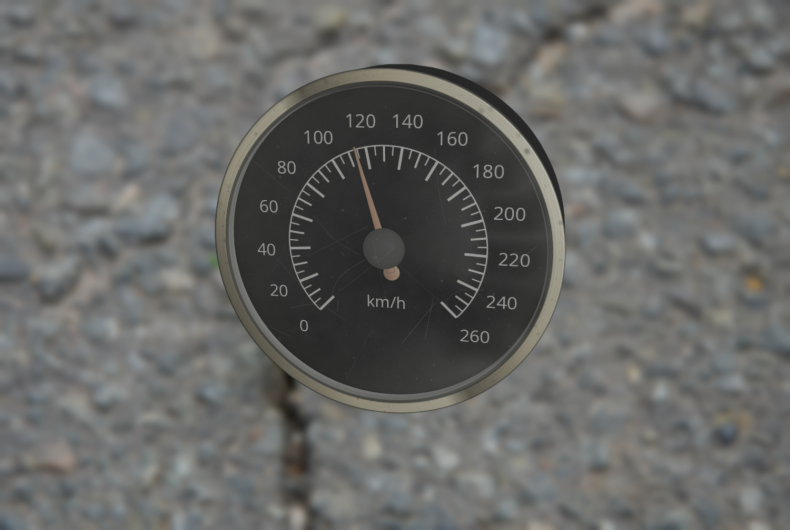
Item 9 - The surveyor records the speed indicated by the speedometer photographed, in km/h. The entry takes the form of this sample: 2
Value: 115
